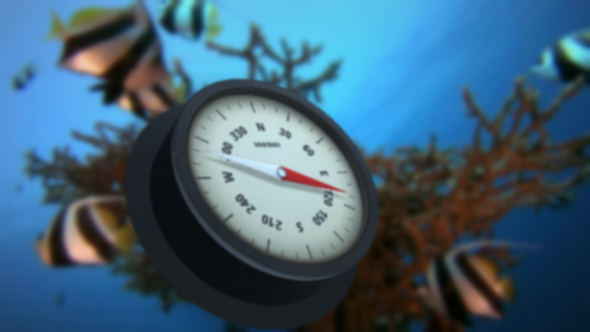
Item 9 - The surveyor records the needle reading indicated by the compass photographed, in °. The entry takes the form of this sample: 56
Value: 110
